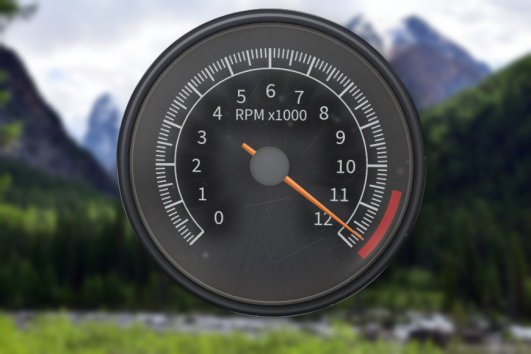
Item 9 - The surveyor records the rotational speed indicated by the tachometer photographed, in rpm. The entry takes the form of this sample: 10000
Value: 11700
